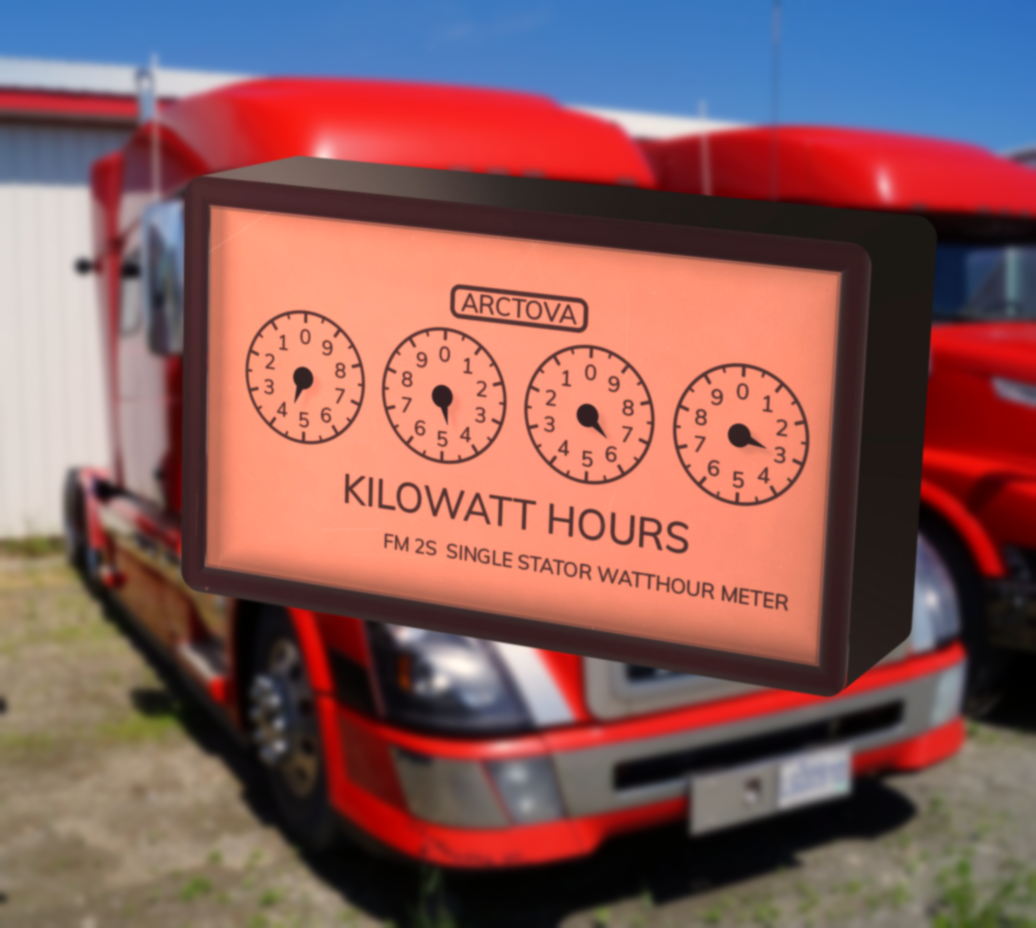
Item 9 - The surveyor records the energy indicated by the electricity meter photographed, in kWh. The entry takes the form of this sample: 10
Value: 4463
